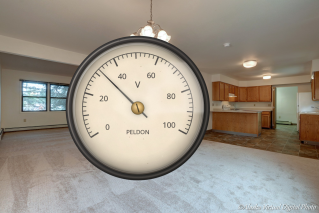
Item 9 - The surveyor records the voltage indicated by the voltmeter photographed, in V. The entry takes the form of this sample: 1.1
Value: 32
